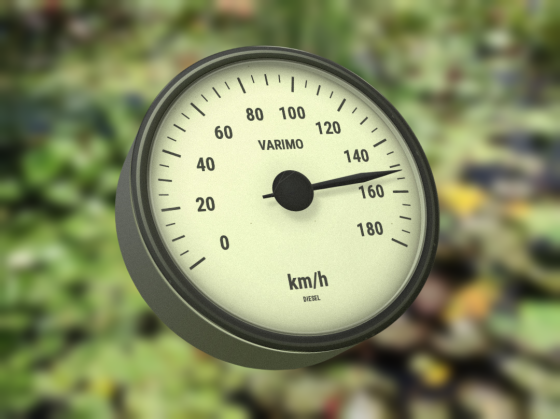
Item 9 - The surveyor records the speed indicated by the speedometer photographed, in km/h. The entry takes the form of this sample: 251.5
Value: 152.5
